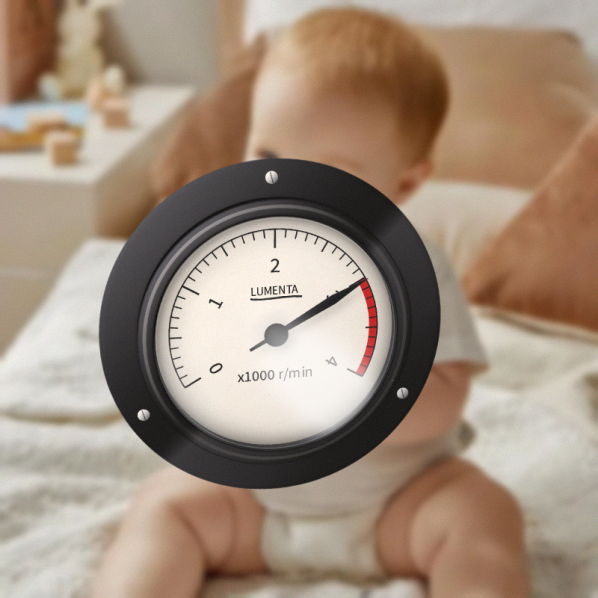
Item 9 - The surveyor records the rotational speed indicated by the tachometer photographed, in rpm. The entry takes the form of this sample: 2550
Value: 3000
